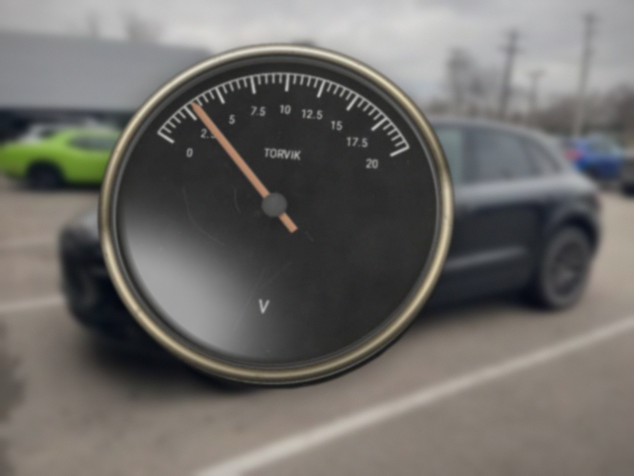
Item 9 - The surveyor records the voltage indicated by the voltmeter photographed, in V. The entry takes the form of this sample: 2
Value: 3
